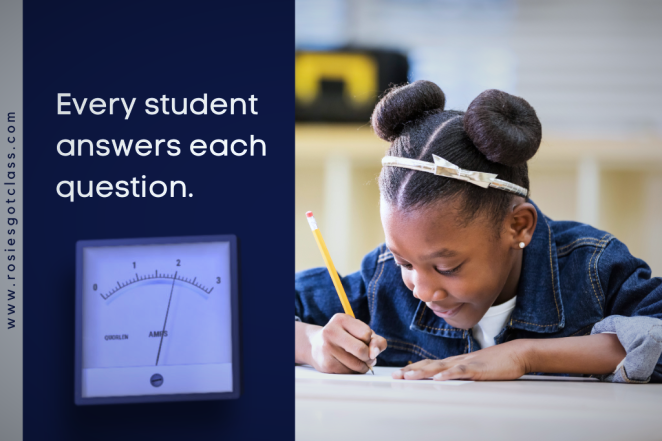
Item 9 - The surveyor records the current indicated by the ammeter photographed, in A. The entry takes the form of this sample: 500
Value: 2
